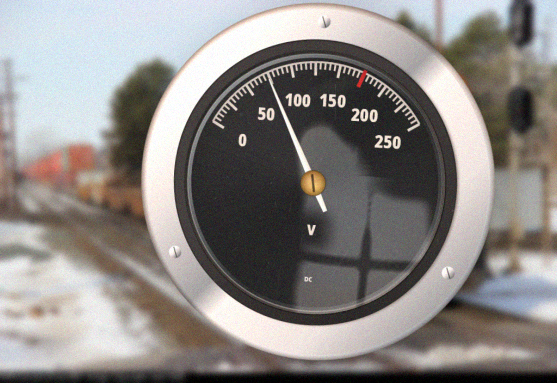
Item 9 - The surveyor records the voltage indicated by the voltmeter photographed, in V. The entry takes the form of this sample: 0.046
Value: 75
